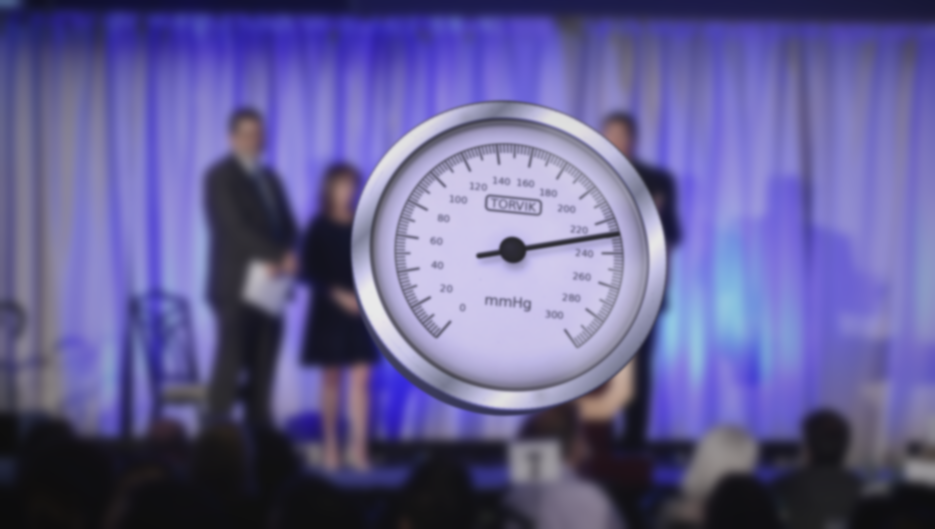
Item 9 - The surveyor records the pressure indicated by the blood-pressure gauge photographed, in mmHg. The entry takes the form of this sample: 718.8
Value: 230
